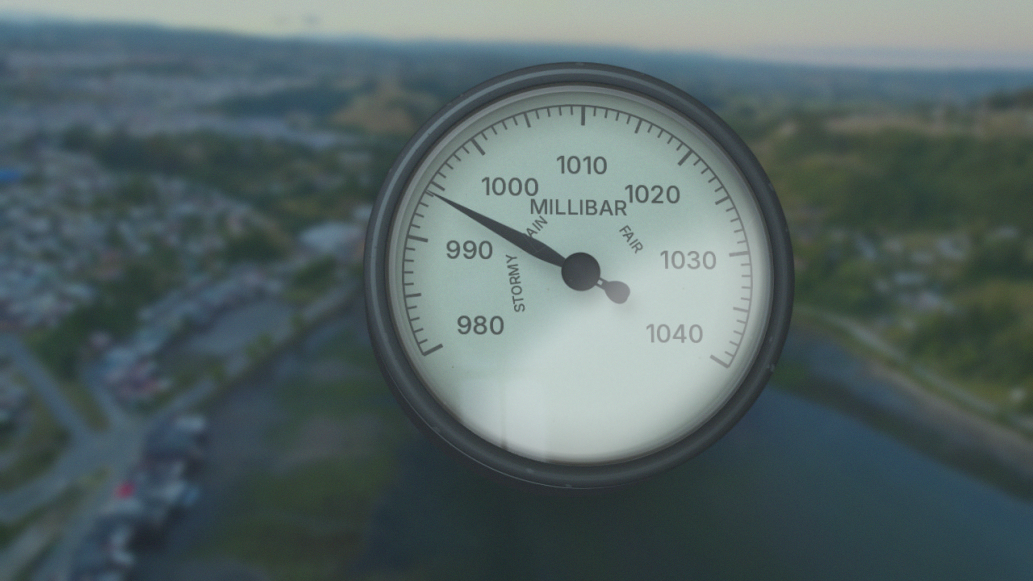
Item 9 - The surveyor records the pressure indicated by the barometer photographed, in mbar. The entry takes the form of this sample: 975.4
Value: 994
